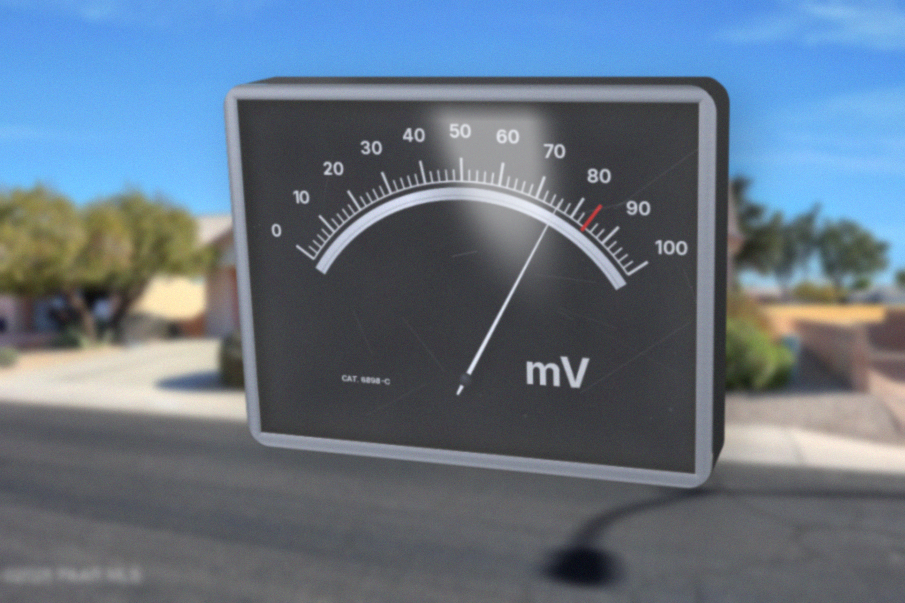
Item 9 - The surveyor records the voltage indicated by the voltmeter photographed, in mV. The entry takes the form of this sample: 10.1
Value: 76
